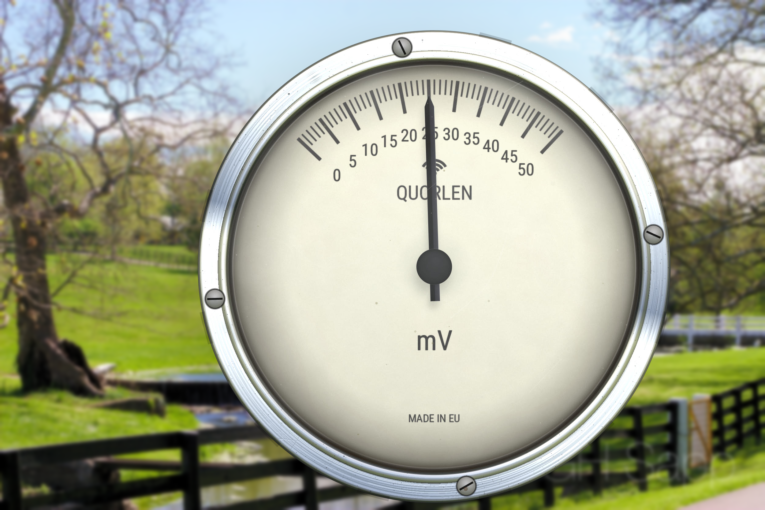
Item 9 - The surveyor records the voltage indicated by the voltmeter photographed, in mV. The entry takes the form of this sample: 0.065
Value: 25
